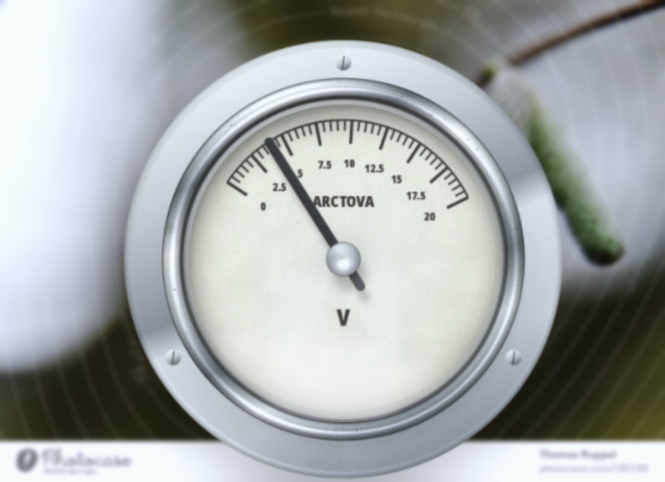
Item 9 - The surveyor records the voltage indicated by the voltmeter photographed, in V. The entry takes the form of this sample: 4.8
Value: 4
